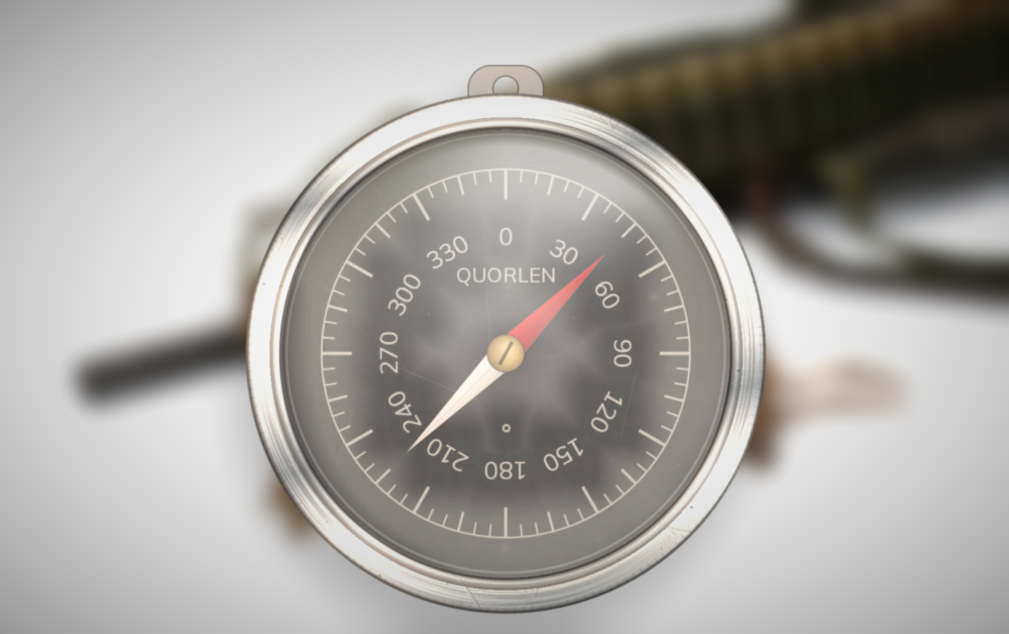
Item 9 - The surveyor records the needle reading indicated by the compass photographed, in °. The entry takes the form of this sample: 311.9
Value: 45
